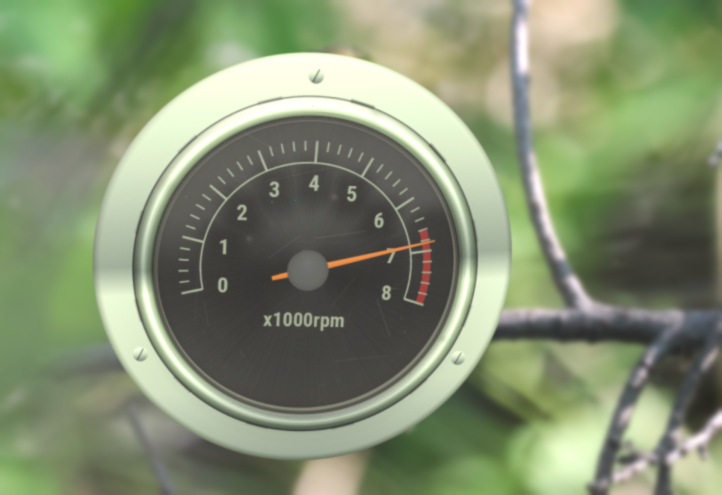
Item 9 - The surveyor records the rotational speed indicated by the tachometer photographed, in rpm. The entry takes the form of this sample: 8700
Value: 6800
